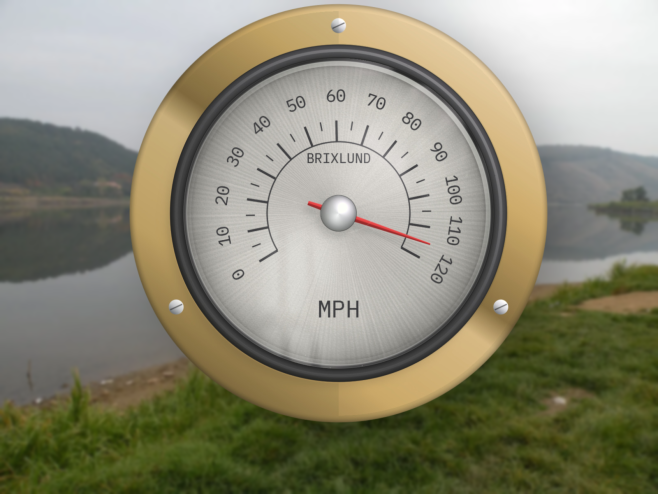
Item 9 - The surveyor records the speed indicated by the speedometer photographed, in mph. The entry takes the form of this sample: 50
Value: 115
